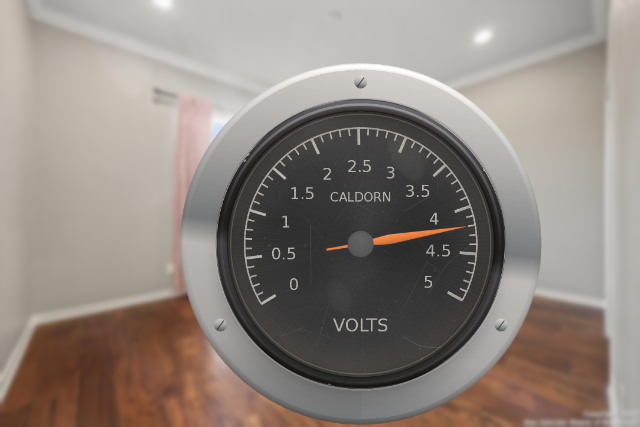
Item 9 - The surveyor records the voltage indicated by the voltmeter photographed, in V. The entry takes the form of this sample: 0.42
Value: 4.2
